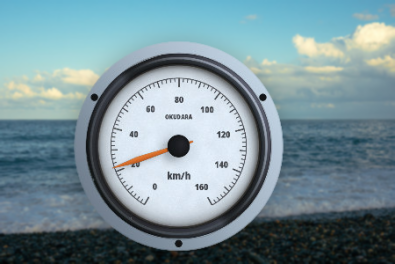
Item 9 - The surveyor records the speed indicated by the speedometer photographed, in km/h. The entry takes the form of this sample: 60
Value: 22
